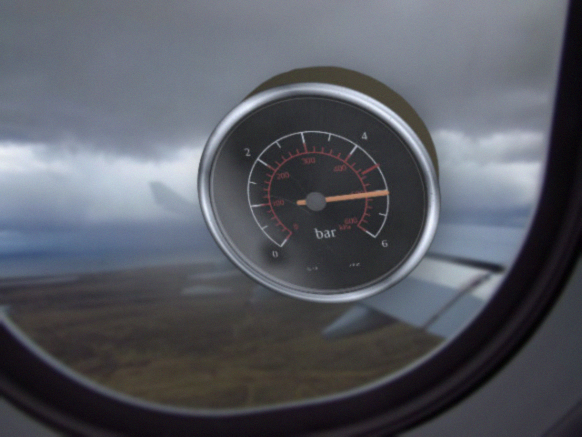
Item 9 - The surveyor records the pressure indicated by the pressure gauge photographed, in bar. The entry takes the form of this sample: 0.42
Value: 5
